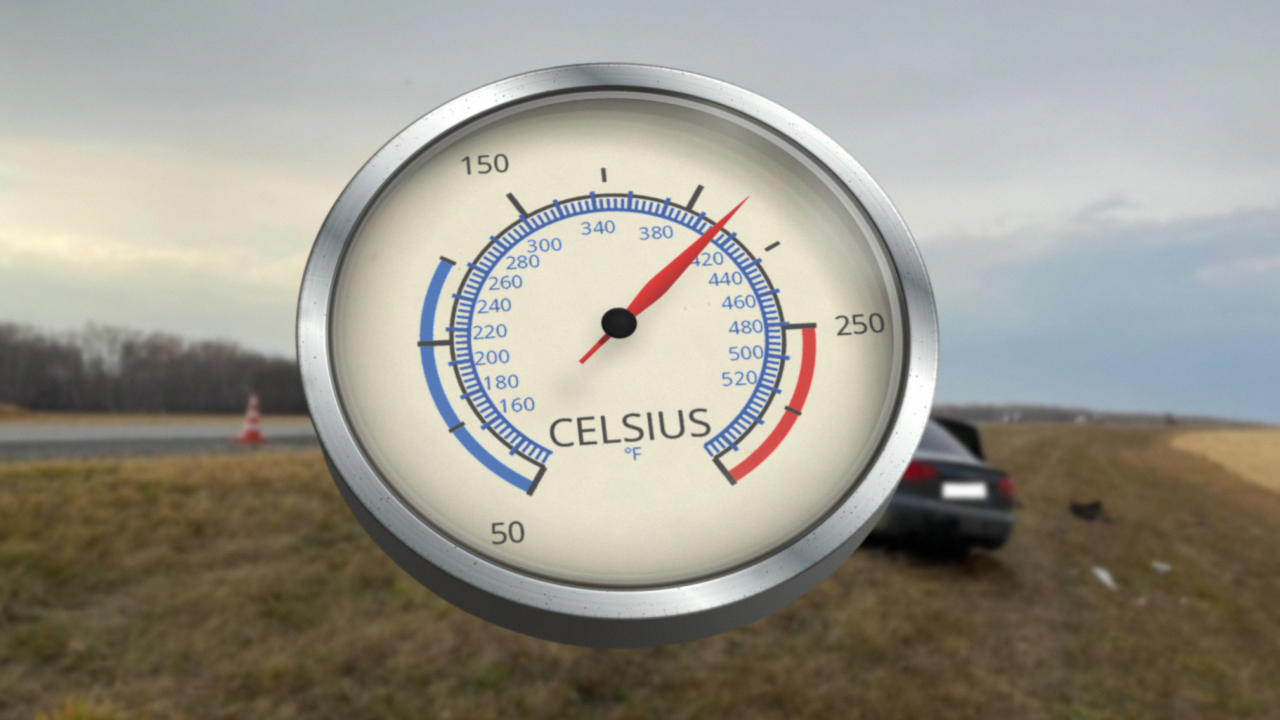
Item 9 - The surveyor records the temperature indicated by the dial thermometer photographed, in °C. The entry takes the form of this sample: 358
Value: 212.5
